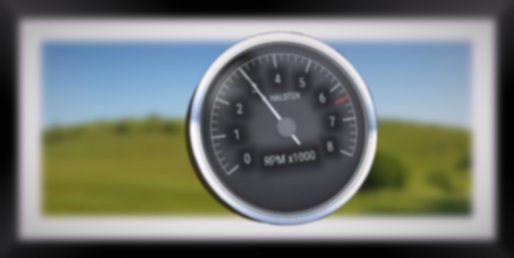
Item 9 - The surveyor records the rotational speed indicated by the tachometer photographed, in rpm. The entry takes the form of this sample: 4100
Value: 3000
